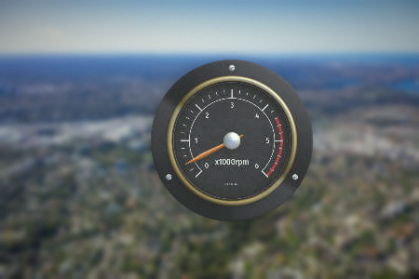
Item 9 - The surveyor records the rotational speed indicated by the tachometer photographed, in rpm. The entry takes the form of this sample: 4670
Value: 400
